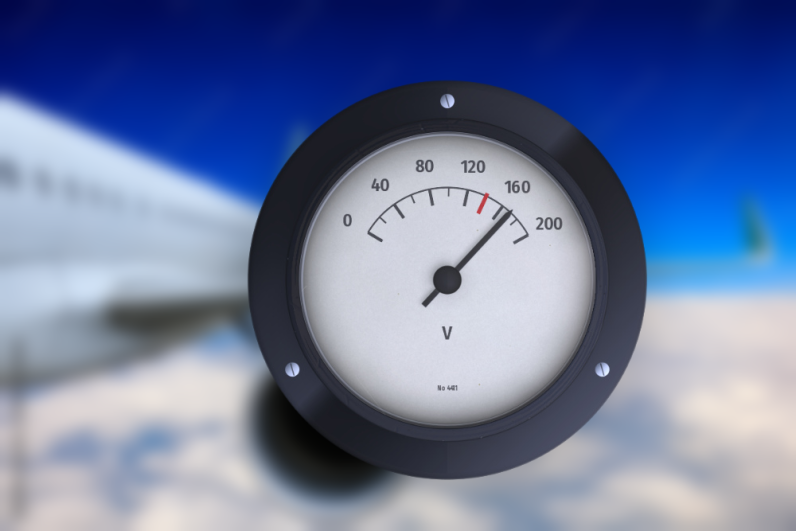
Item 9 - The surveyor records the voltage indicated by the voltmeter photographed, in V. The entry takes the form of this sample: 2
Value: 170
